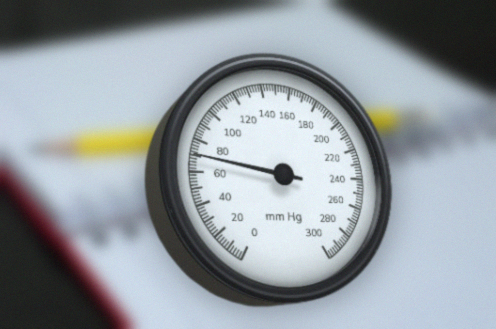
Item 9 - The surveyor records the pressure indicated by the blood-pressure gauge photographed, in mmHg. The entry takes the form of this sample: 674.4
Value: 70
